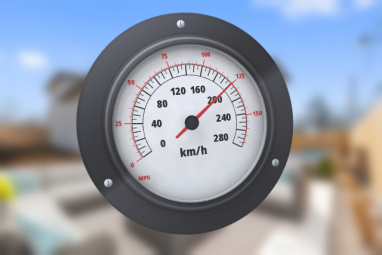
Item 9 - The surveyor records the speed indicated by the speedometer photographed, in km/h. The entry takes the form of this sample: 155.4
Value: 200
